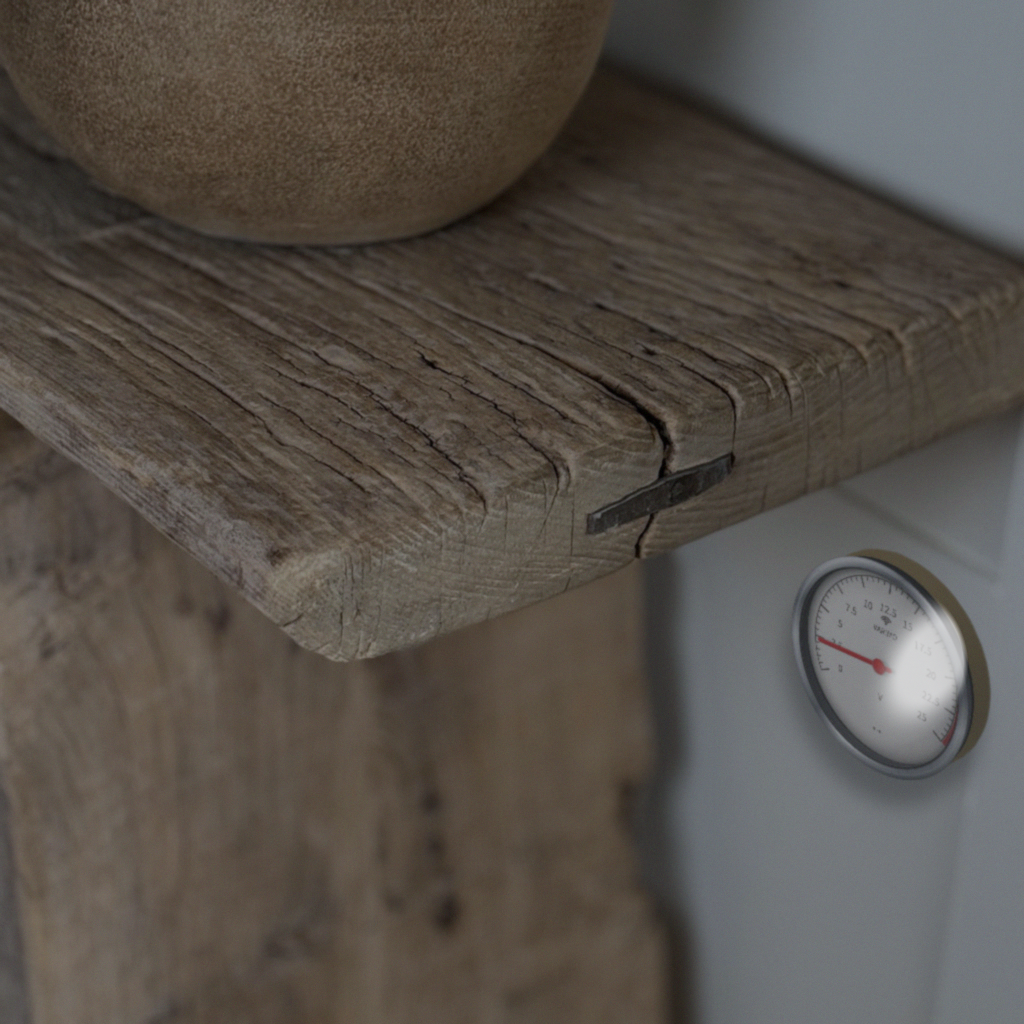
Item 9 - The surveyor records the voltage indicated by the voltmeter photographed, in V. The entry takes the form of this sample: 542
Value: 2.5
